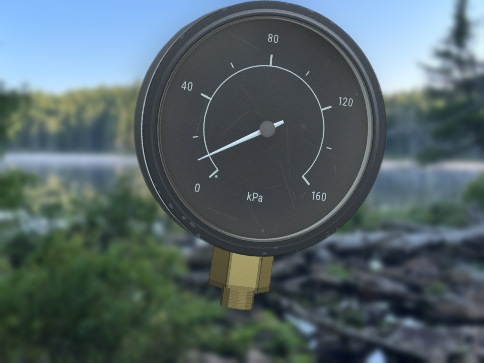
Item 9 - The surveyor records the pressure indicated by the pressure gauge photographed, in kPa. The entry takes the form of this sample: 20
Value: 10
